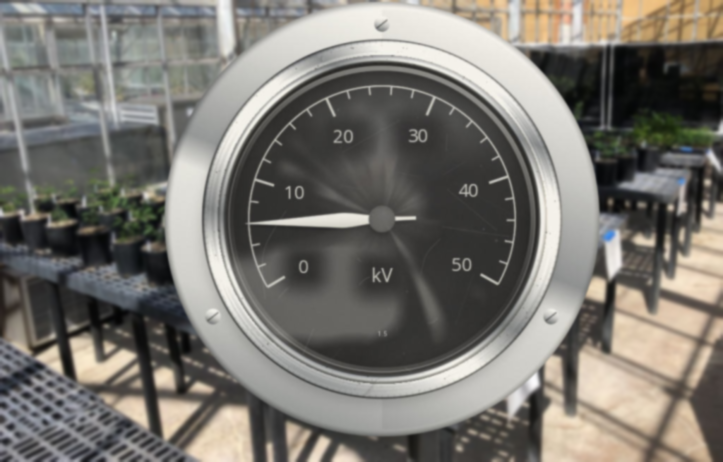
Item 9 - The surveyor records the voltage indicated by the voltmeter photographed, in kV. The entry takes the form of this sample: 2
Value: 6
